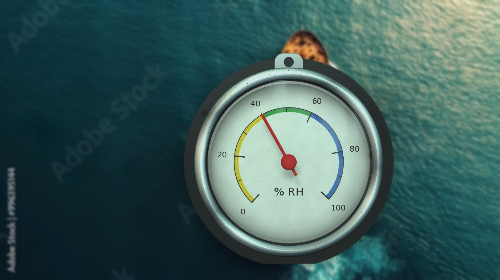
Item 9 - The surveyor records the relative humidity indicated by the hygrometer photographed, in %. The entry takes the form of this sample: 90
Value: 40
